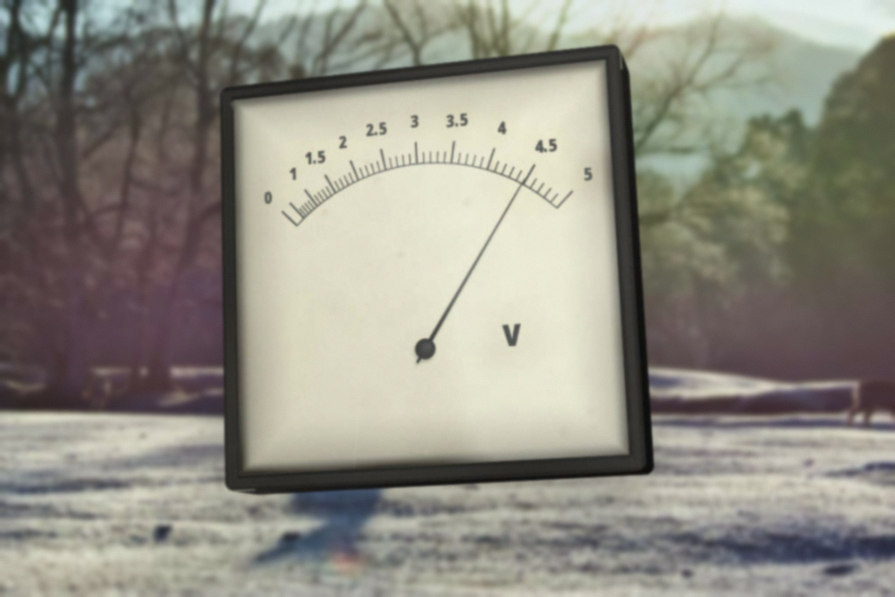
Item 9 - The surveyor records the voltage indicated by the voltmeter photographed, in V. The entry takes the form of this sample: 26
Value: 4.5
